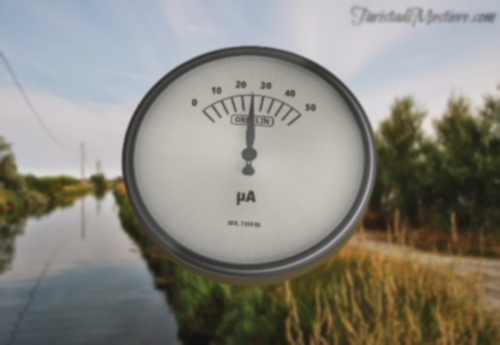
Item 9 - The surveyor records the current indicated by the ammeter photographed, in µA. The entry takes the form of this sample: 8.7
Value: 25
